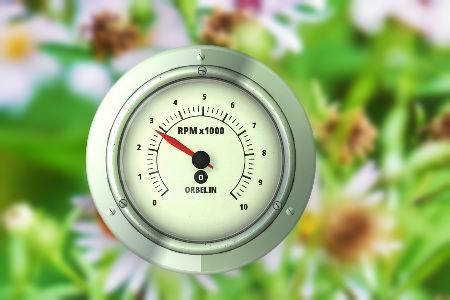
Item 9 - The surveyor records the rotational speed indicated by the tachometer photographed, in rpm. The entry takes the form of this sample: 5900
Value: 2800
